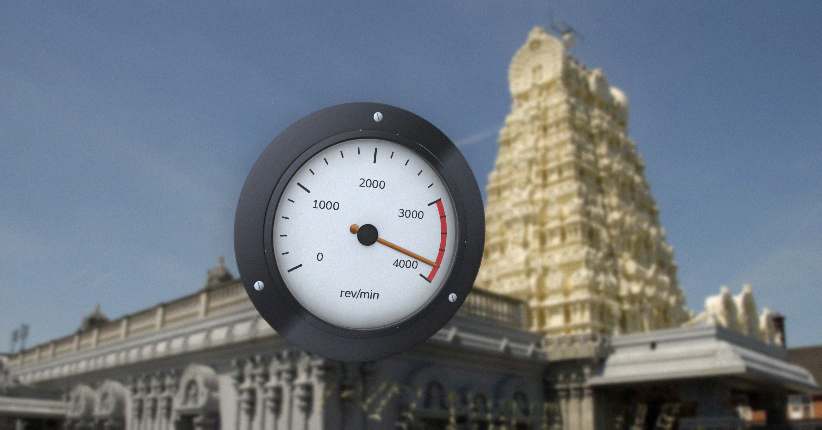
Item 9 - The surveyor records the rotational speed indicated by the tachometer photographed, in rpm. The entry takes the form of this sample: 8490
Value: 3800
